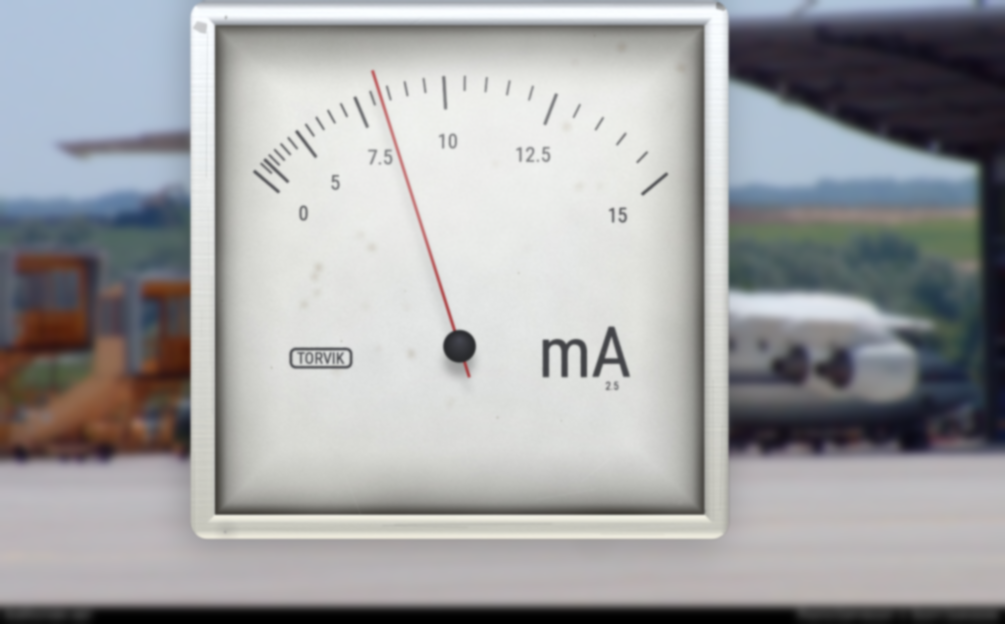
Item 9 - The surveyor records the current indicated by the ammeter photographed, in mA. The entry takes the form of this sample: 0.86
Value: 8.25
